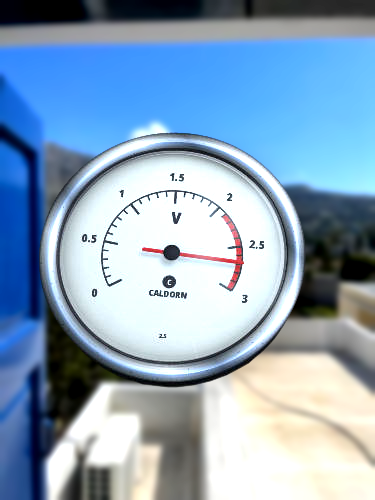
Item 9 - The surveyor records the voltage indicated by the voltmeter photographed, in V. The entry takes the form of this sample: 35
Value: 2.7
